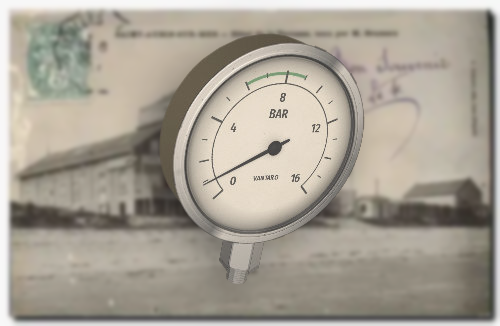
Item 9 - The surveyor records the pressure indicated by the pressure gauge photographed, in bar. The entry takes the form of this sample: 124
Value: 1
